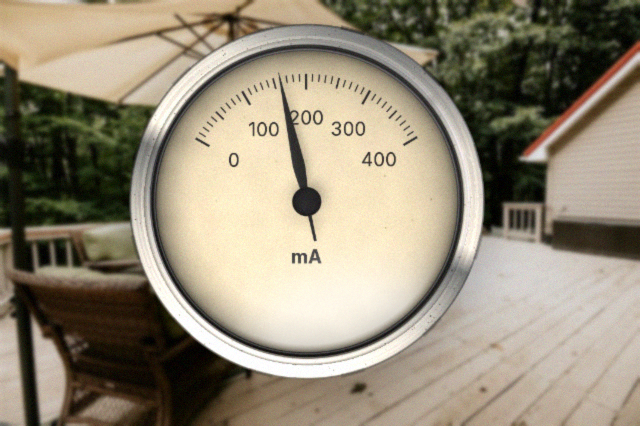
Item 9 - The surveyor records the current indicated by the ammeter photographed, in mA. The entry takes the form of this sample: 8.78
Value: 160
